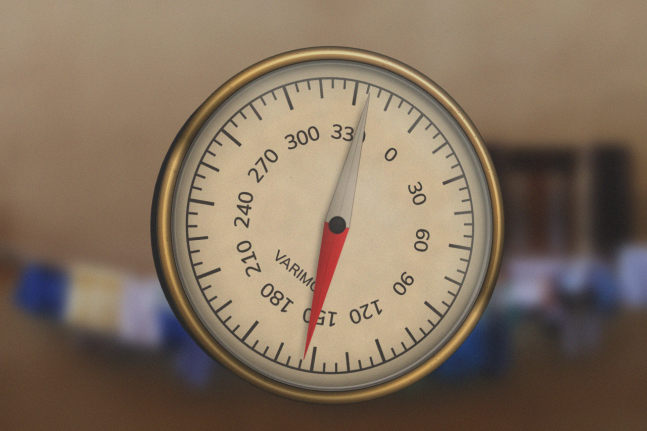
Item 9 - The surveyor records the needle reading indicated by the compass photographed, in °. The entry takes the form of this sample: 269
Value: 155
